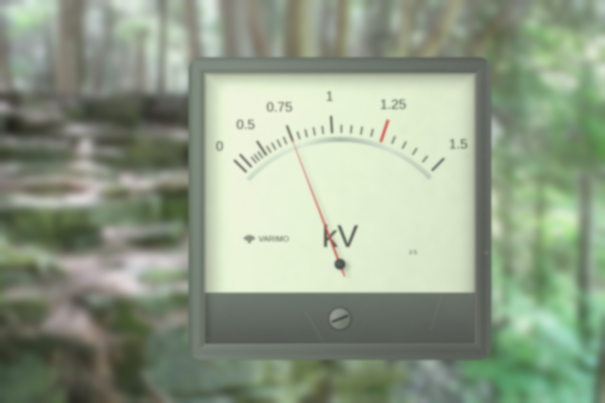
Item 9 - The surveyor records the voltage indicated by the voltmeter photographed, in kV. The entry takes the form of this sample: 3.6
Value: 0.75
